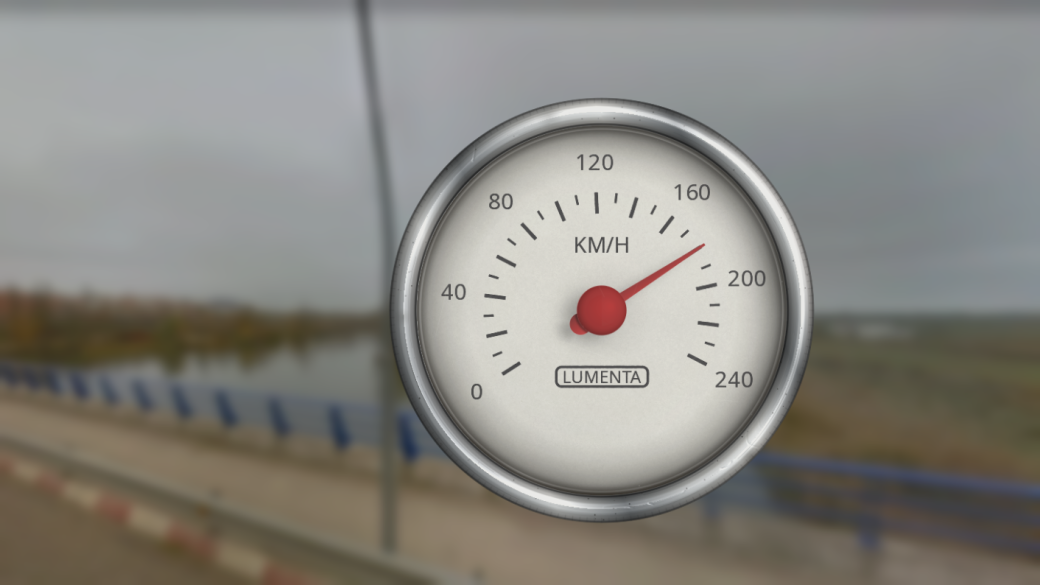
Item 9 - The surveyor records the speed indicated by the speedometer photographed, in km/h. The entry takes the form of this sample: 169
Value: 180
